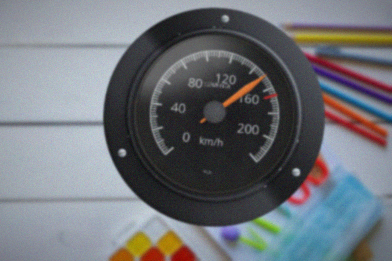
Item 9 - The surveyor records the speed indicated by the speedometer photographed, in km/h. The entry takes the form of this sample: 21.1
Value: 150
